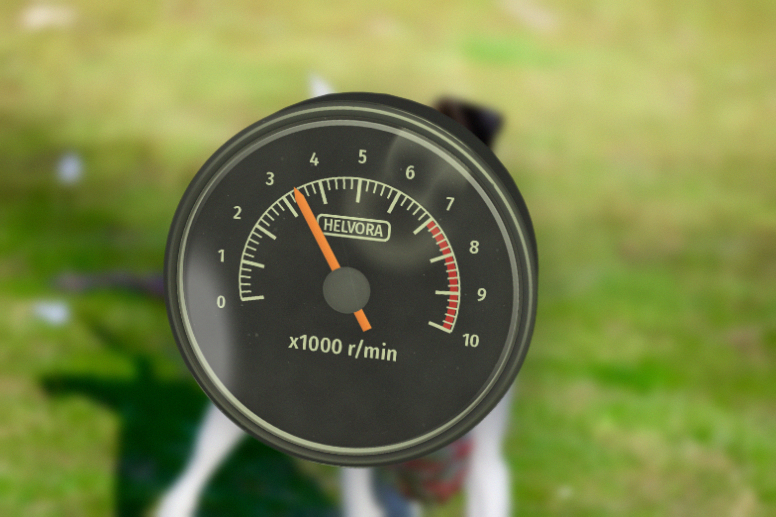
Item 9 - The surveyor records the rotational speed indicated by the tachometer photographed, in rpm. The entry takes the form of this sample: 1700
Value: 3400
